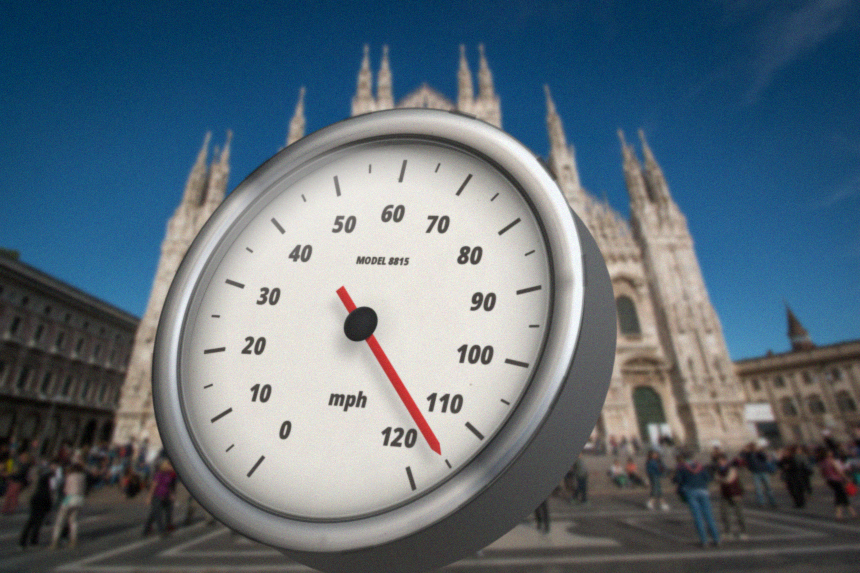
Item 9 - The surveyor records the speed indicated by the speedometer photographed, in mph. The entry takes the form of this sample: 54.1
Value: 115
